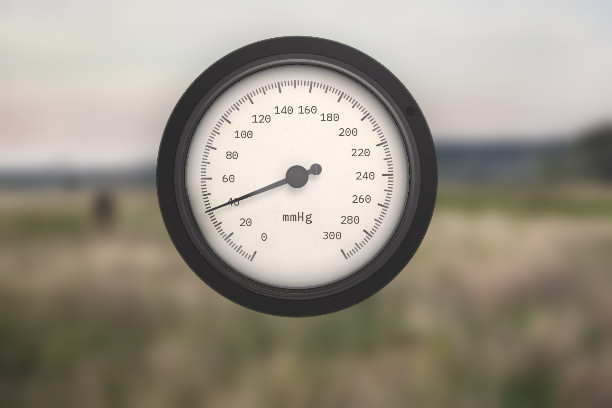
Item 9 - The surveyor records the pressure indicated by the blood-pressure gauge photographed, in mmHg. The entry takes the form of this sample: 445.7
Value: 40
